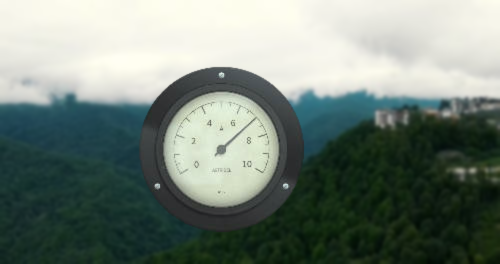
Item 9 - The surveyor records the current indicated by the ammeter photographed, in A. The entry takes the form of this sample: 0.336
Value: 7
